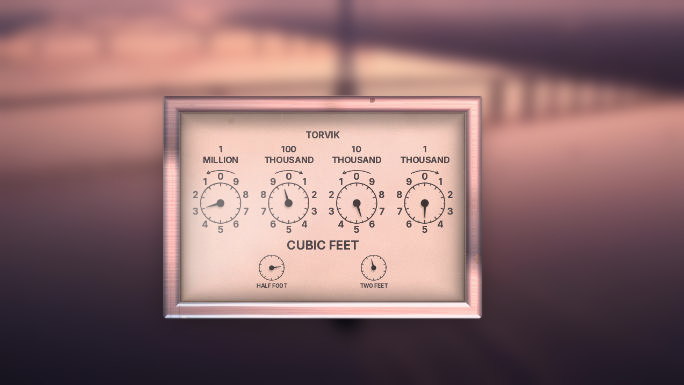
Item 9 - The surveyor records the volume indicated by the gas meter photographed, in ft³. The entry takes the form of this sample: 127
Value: 295500
